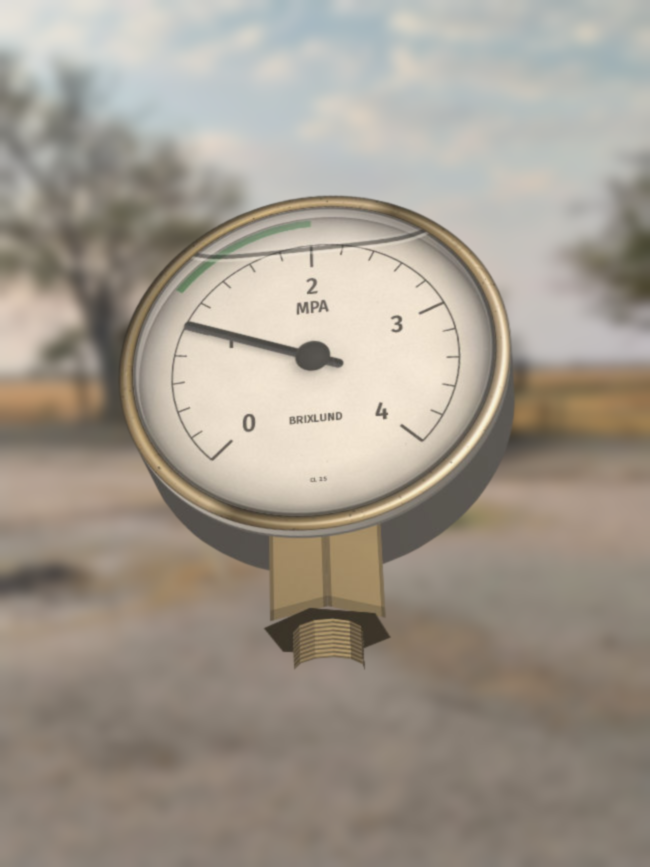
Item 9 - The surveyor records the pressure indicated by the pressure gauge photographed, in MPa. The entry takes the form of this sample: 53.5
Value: 1
